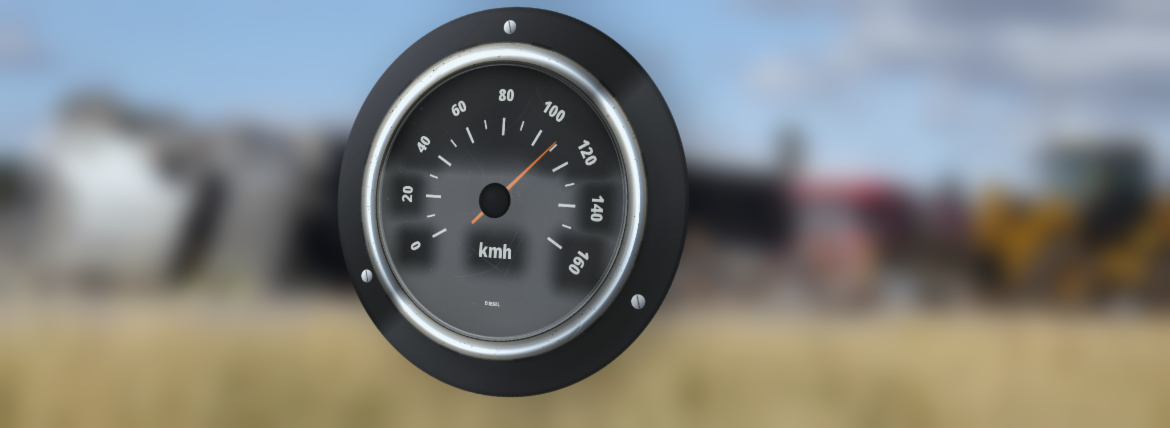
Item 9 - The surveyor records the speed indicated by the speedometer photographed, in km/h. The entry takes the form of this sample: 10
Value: 110
